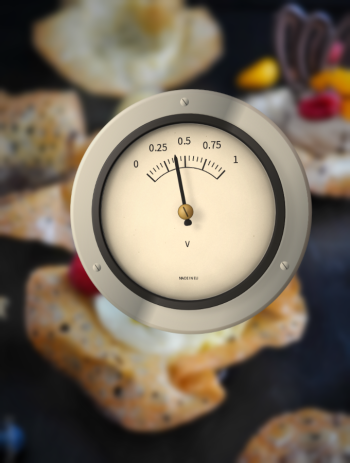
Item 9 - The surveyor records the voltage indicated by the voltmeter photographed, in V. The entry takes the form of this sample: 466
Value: 0.4
